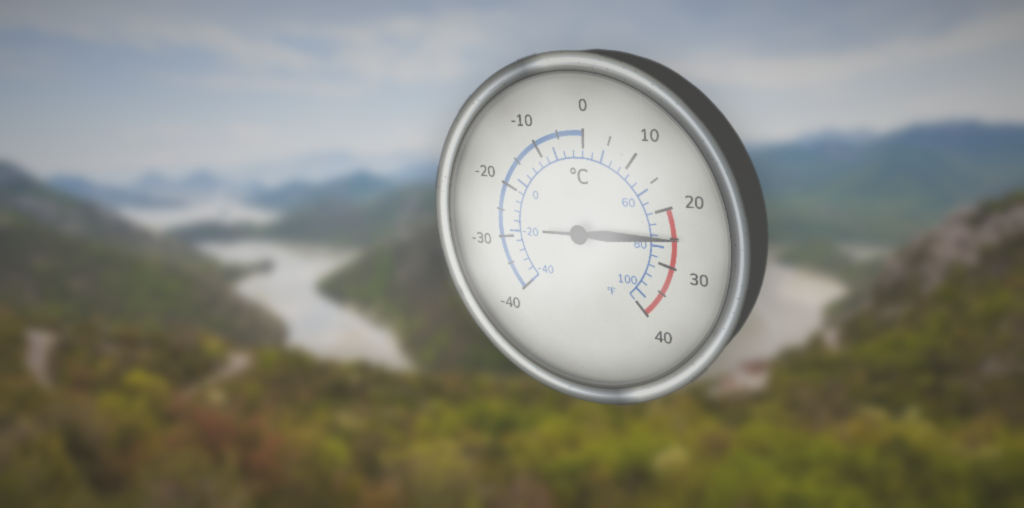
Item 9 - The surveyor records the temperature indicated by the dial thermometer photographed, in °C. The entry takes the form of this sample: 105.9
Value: 25
